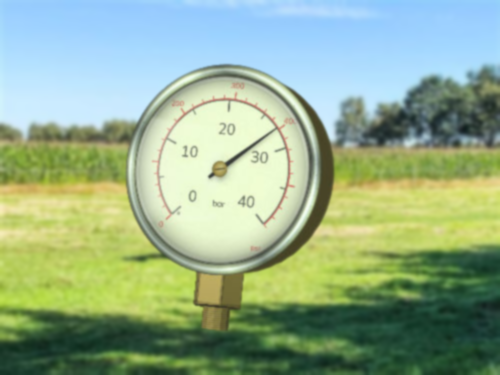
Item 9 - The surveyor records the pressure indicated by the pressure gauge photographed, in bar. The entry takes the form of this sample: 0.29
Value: 27.5
